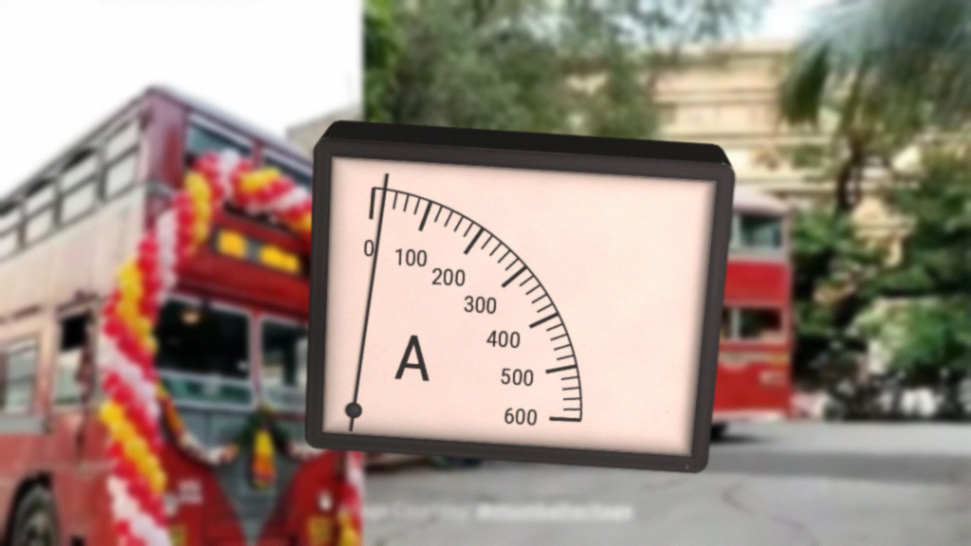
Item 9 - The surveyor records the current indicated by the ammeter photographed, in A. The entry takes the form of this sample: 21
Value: 20
